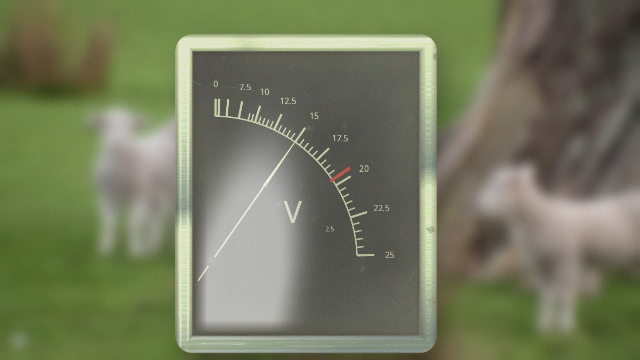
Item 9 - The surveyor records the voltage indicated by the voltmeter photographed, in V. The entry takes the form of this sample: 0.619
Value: 15
